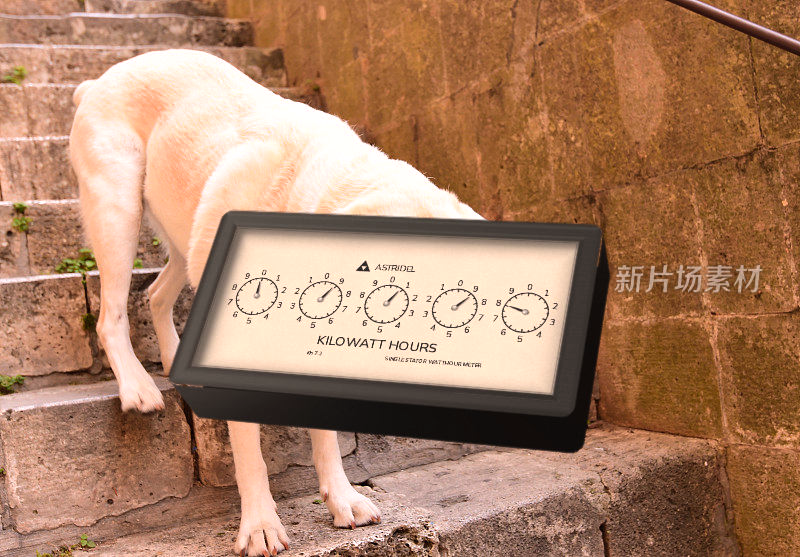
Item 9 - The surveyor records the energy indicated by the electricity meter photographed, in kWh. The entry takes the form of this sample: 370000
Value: 99088
